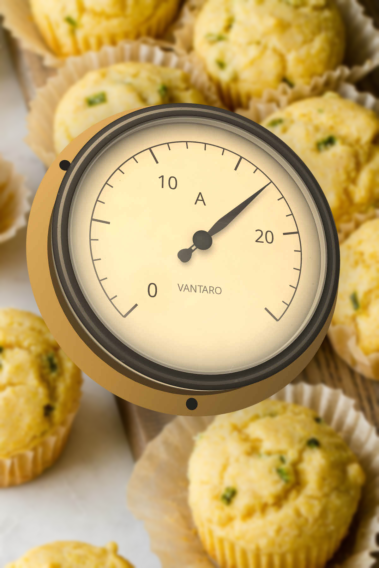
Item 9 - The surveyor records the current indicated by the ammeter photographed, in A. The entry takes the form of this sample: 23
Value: 17
